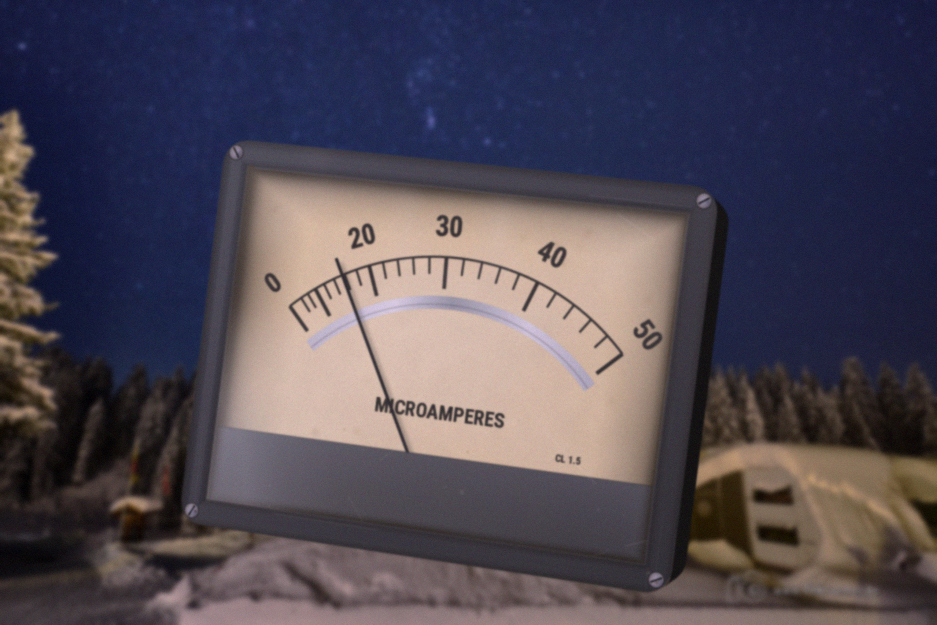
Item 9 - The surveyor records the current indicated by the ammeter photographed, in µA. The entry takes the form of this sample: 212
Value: 16
